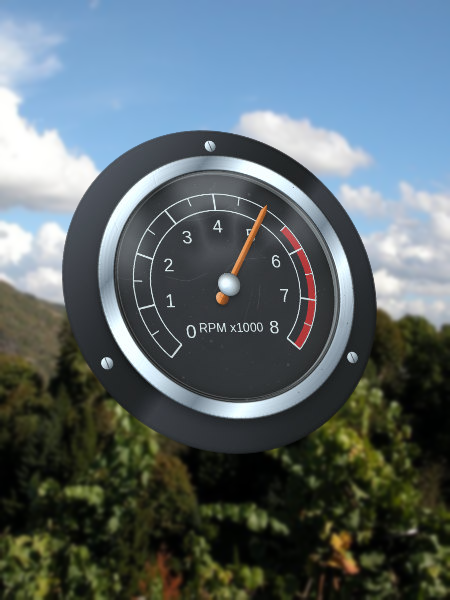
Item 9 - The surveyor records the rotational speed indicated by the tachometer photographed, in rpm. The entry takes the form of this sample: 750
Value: 5000
